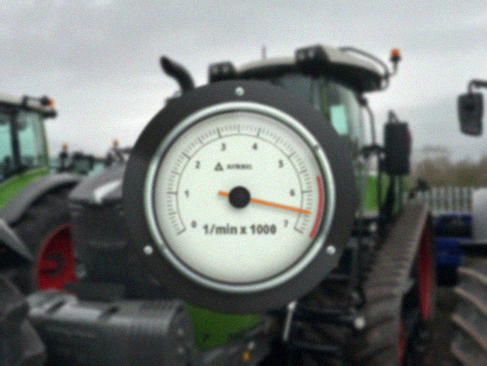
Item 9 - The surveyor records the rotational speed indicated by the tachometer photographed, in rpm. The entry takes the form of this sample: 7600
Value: 6500
